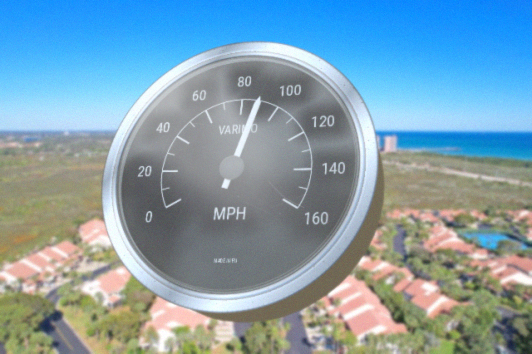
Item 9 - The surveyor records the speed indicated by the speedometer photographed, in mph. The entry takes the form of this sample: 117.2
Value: 90
